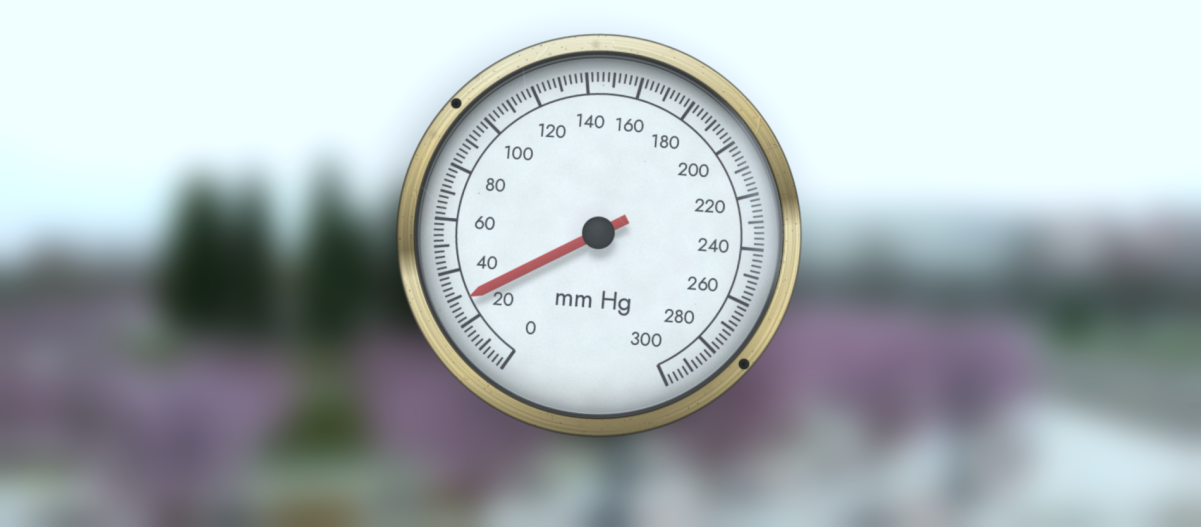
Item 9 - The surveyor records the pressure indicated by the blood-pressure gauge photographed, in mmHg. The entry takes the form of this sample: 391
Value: 28
